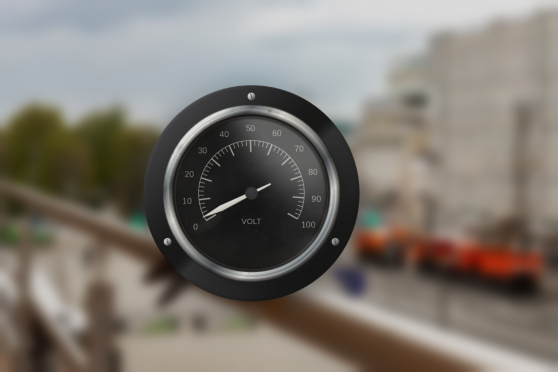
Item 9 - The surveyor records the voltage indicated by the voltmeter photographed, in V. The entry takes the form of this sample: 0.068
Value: 2
